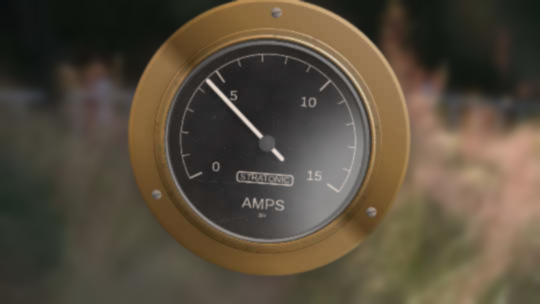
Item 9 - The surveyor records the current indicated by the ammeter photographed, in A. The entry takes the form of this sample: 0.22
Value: 4.5
